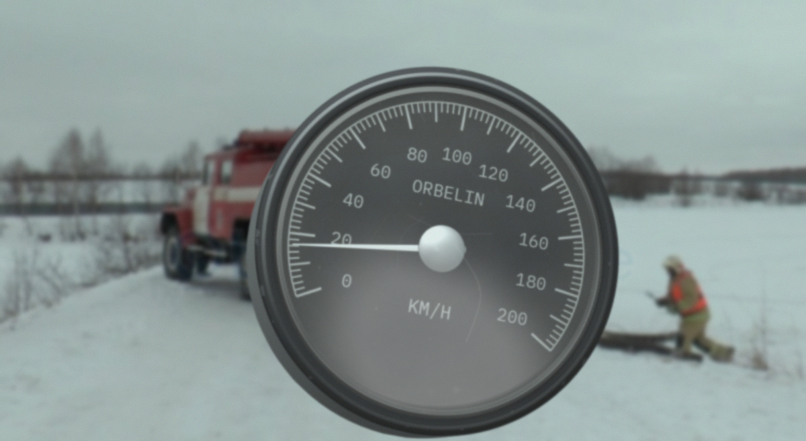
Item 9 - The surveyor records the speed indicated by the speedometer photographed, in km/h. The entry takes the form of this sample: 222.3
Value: 16
